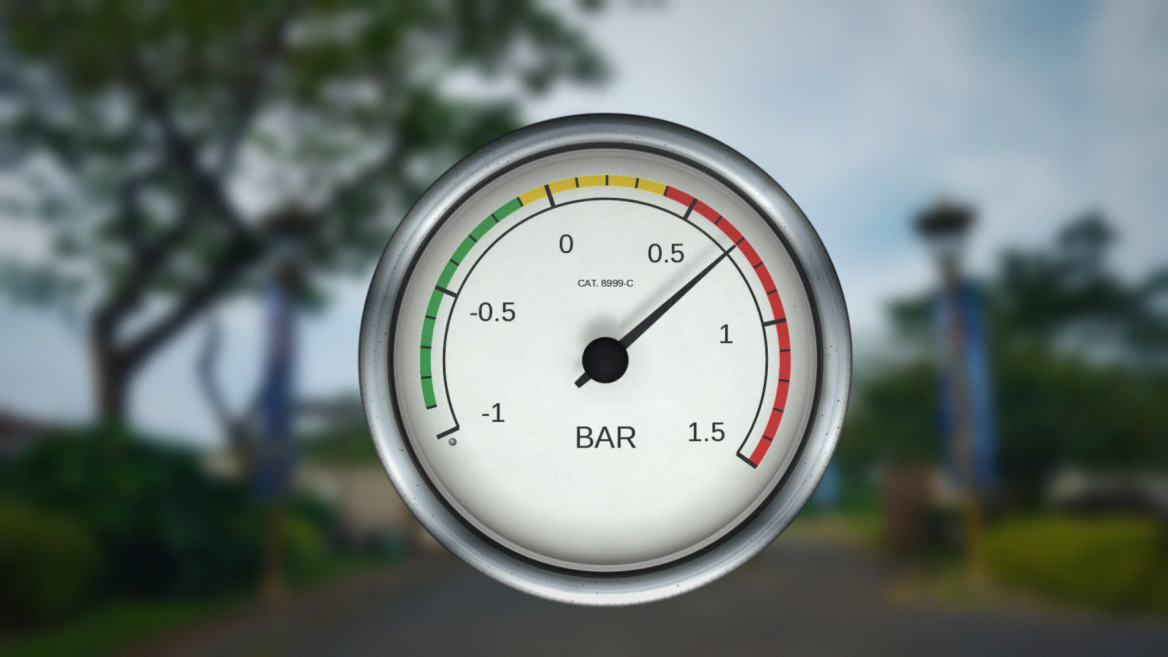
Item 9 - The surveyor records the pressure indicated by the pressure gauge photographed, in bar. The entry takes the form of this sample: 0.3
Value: 0.7
